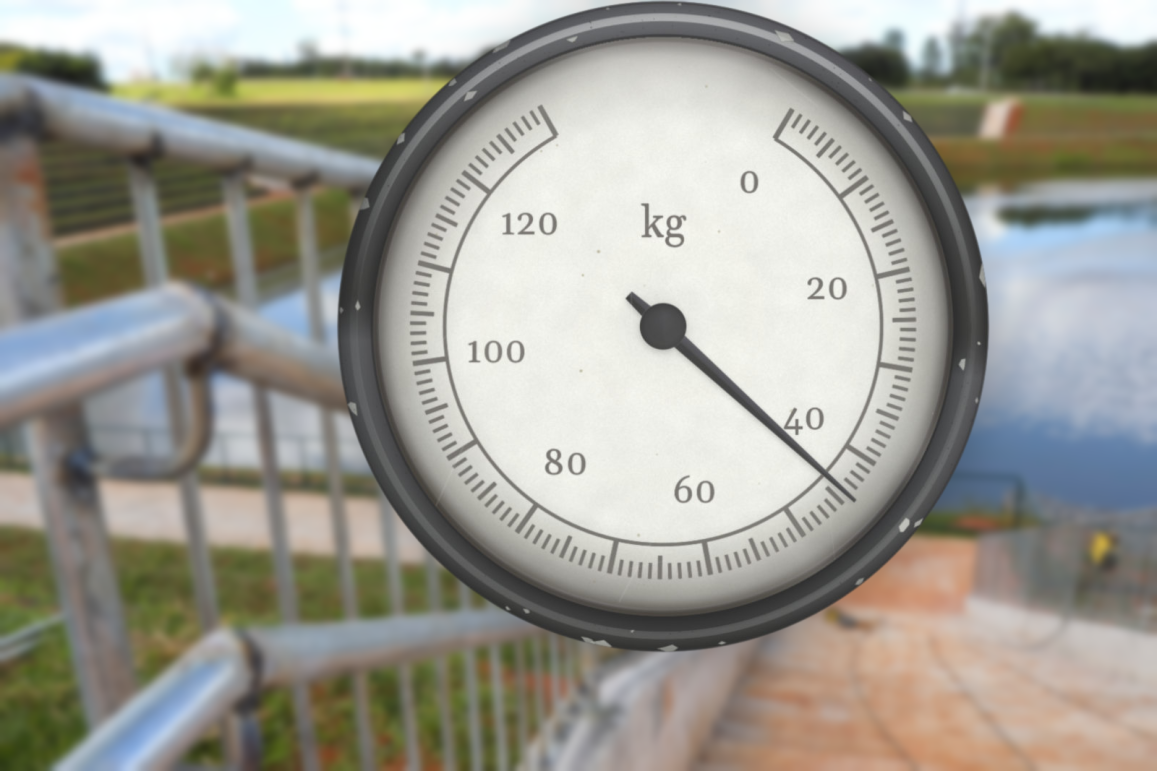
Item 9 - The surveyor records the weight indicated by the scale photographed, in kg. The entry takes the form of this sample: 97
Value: 44
